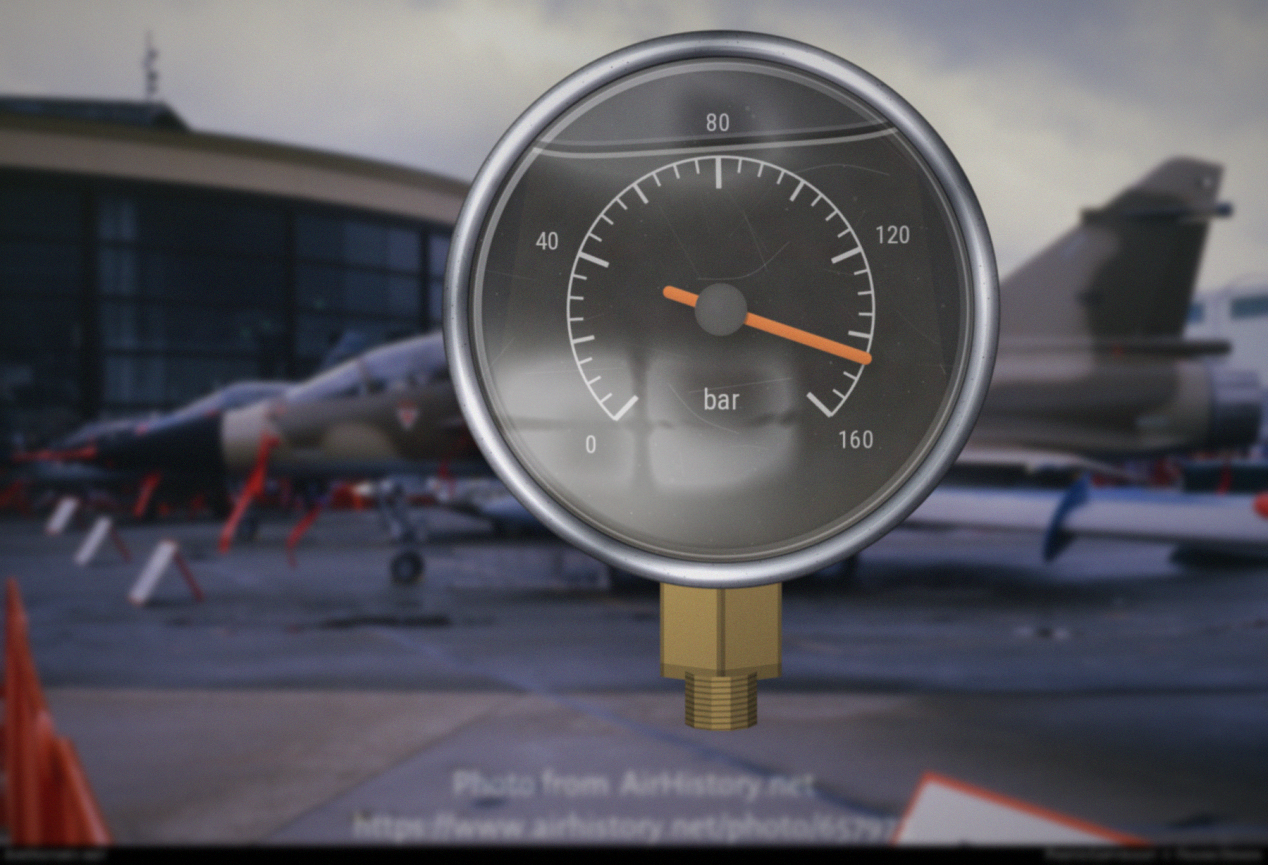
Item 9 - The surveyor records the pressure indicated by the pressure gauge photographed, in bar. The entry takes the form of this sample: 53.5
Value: 145
